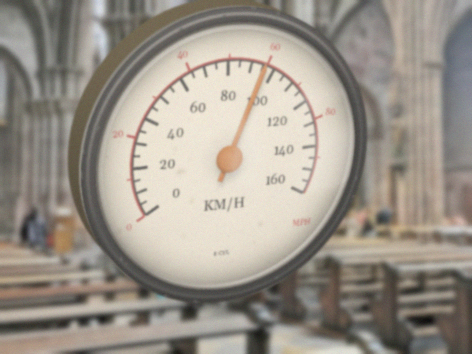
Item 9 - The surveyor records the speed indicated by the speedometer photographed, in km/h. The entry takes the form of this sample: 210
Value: 95
